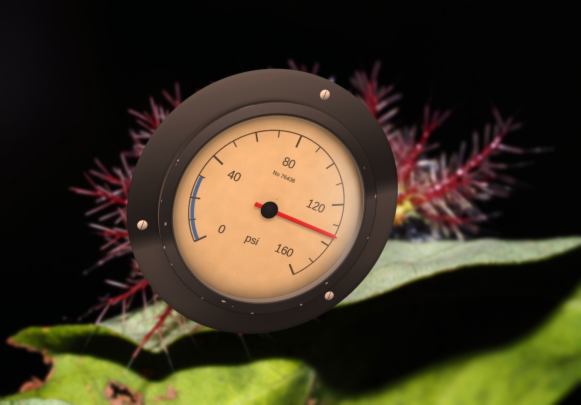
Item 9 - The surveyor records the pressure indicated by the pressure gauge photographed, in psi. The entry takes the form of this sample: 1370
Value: 135
